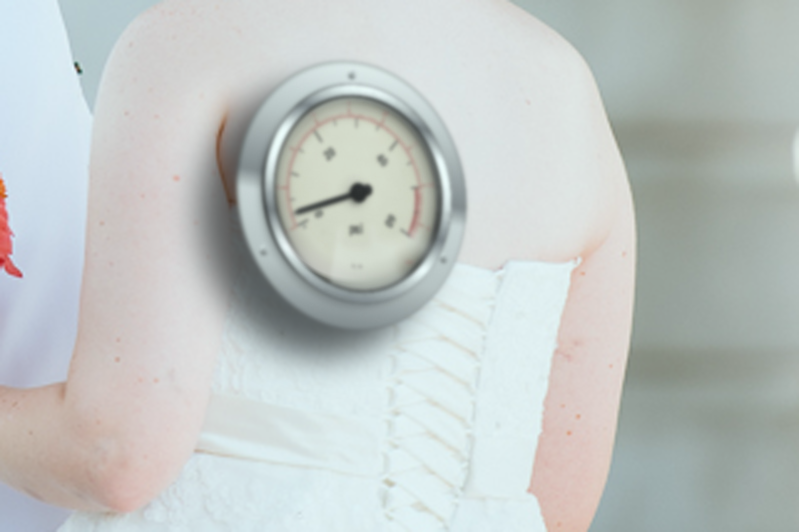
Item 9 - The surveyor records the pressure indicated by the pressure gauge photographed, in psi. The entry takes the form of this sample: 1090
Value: 2.5
